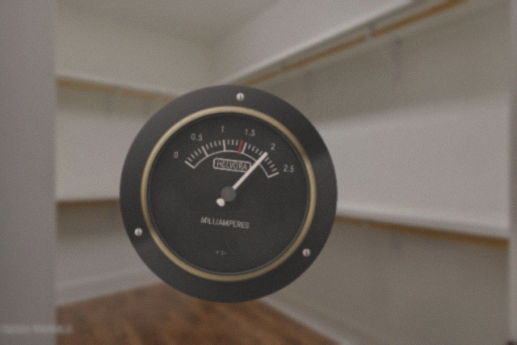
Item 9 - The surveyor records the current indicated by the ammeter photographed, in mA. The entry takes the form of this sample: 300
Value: 2
